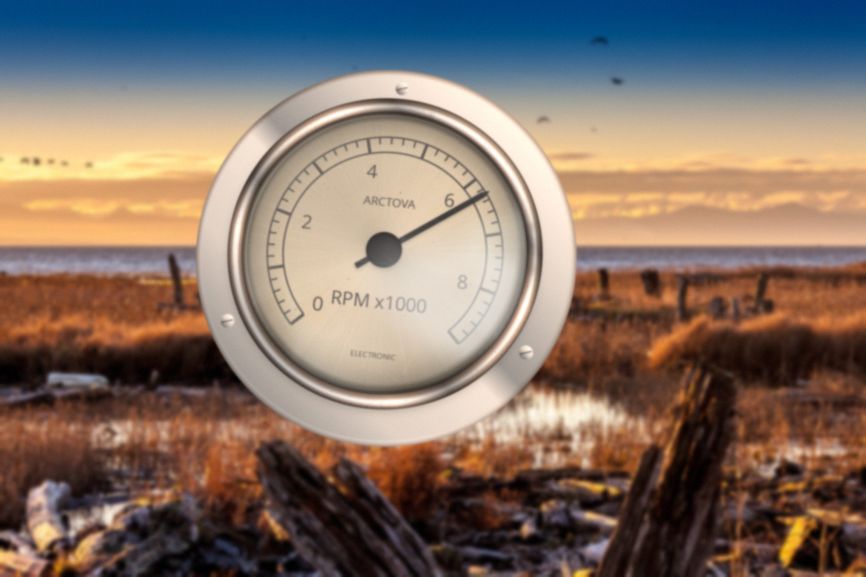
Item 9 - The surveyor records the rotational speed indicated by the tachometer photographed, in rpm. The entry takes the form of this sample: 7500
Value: 6300
